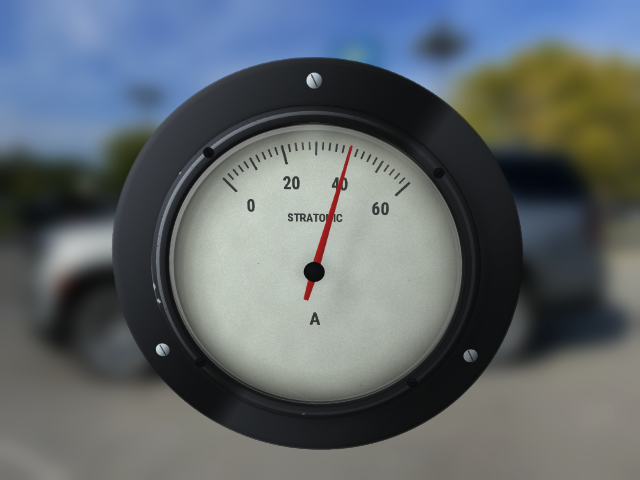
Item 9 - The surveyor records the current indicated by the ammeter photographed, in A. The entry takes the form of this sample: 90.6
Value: 40
